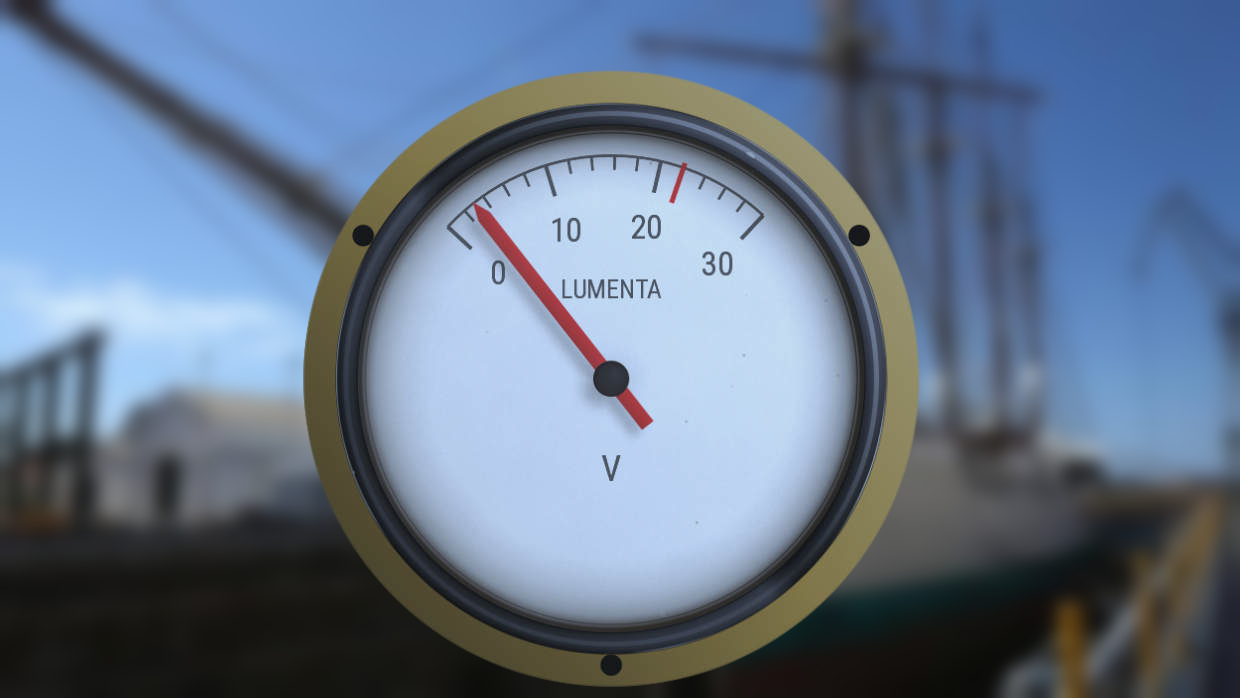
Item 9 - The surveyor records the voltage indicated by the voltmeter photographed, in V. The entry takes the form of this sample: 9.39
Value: 3
